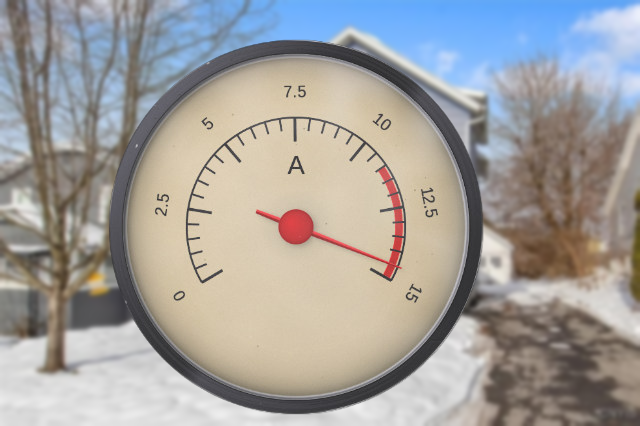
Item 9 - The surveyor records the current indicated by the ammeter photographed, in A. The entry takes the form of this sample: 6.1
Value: 14.5
